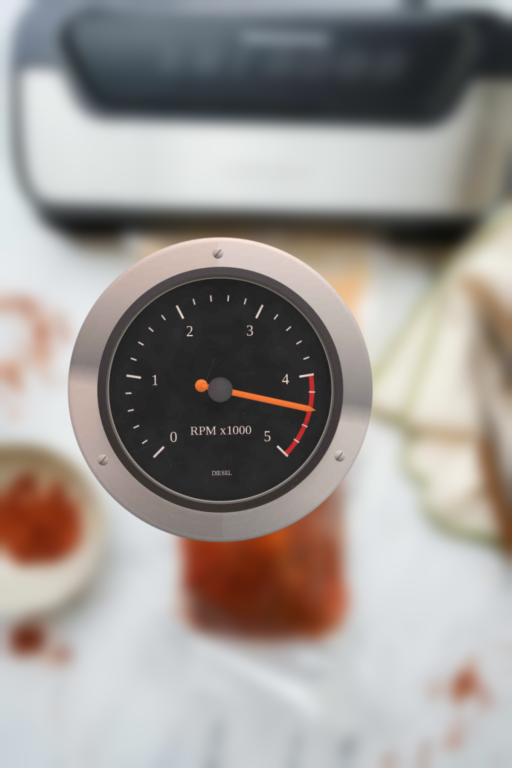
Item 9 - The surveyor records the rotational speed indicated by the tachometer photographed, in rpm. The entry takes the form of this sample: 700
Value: 4400
